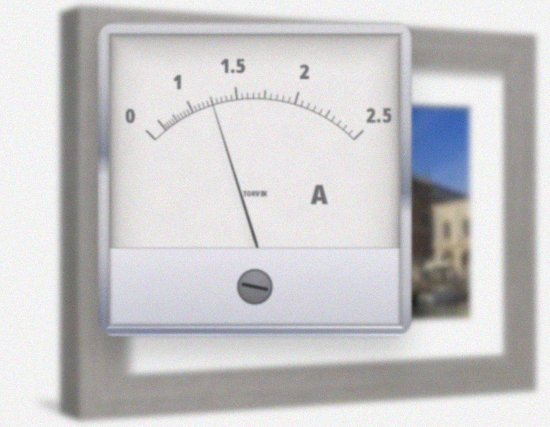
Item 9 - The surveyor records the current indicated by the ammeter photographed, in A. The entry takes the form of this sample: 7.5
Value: 1.25
